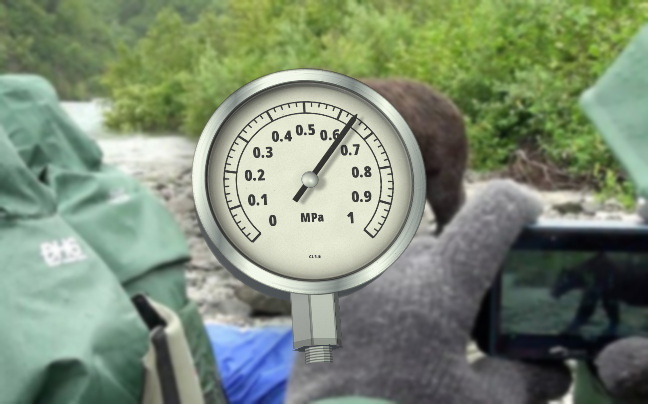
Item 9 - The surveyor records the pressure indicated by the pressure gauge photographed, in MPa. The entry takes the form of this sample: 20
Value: 0.64
